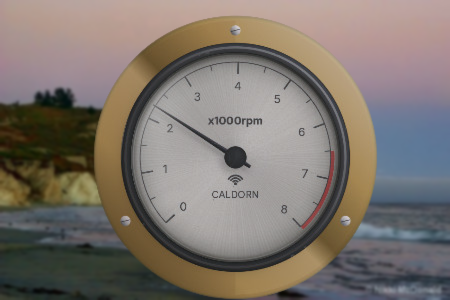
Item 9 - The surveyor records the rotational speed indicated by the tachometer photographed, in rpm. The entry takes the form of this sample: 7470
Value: 2250
